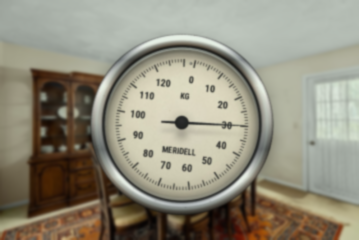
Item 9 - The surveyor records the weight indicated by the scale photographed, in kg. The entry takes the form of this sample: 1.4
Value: 30
